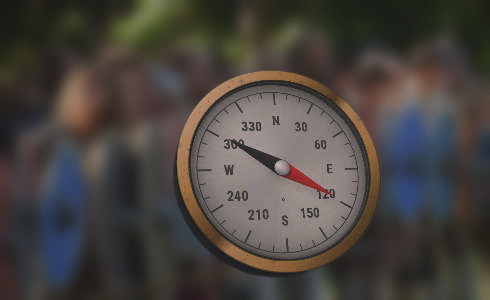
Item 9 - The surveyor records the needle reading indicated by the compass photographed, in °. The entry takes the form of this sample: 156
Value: 120
